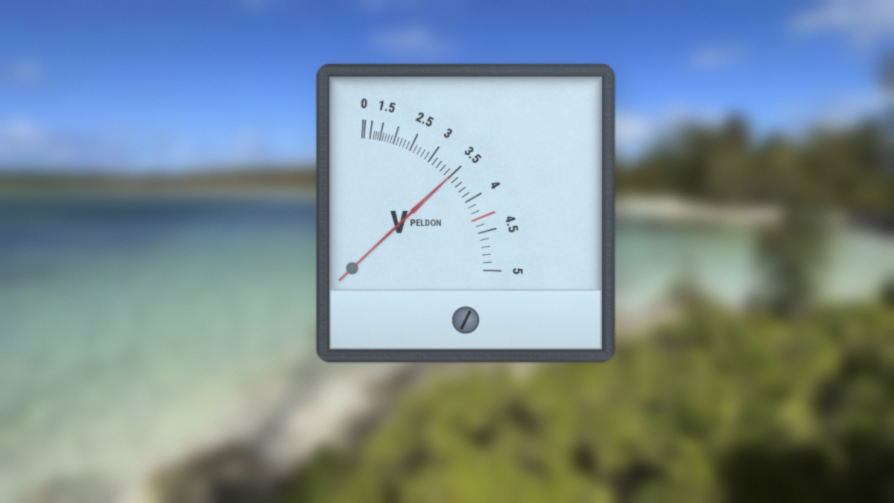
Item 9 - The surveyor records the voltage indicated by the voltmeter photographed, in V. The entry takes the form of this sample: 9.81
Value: 3.5
